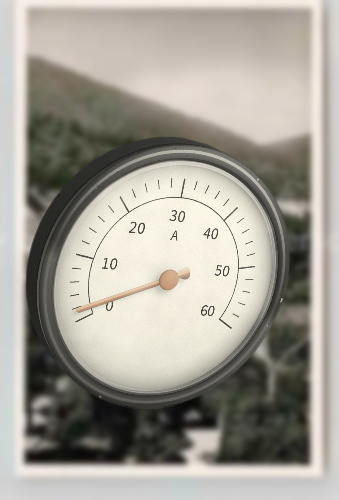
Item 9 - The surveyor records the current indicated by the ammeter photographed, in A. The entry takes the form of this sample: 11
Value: 2
